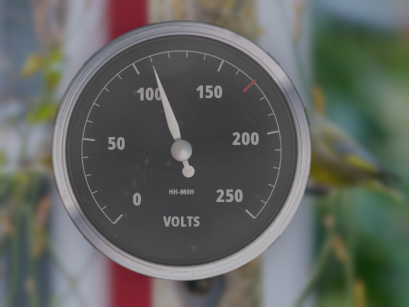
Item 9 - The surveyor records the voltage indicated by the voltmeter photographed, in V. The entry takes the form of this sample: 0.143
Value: 110
